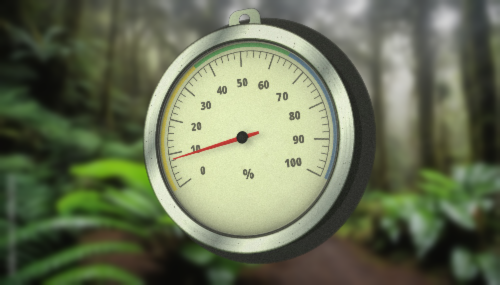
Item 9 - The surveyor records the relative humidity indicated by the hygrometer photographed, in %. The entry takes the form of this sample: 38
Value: 8
